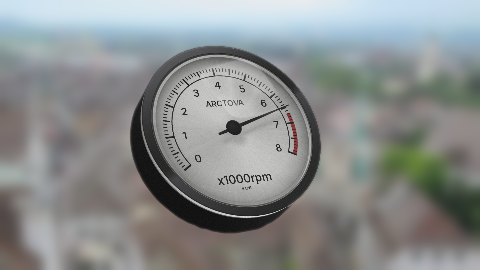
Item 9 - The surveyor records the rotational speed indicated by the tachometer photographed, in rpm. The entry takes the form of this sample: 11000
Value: 6500
